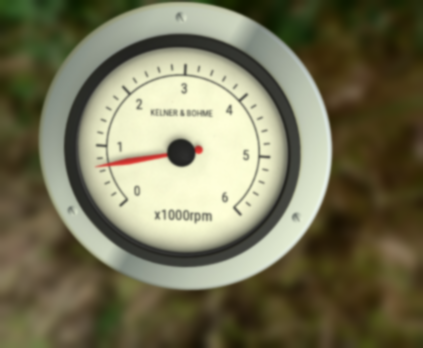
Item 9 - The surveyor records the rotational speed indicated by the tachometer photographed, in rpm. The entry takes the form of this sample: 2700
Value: 700
